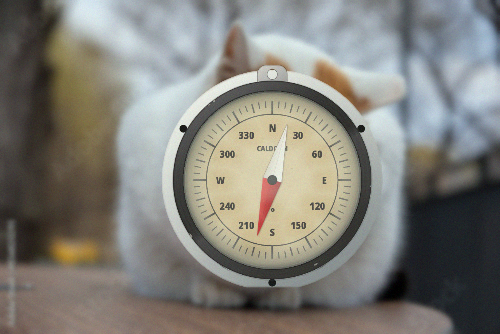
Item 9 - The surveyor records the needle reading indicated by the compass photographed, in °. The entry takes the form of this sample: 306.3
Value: 195
